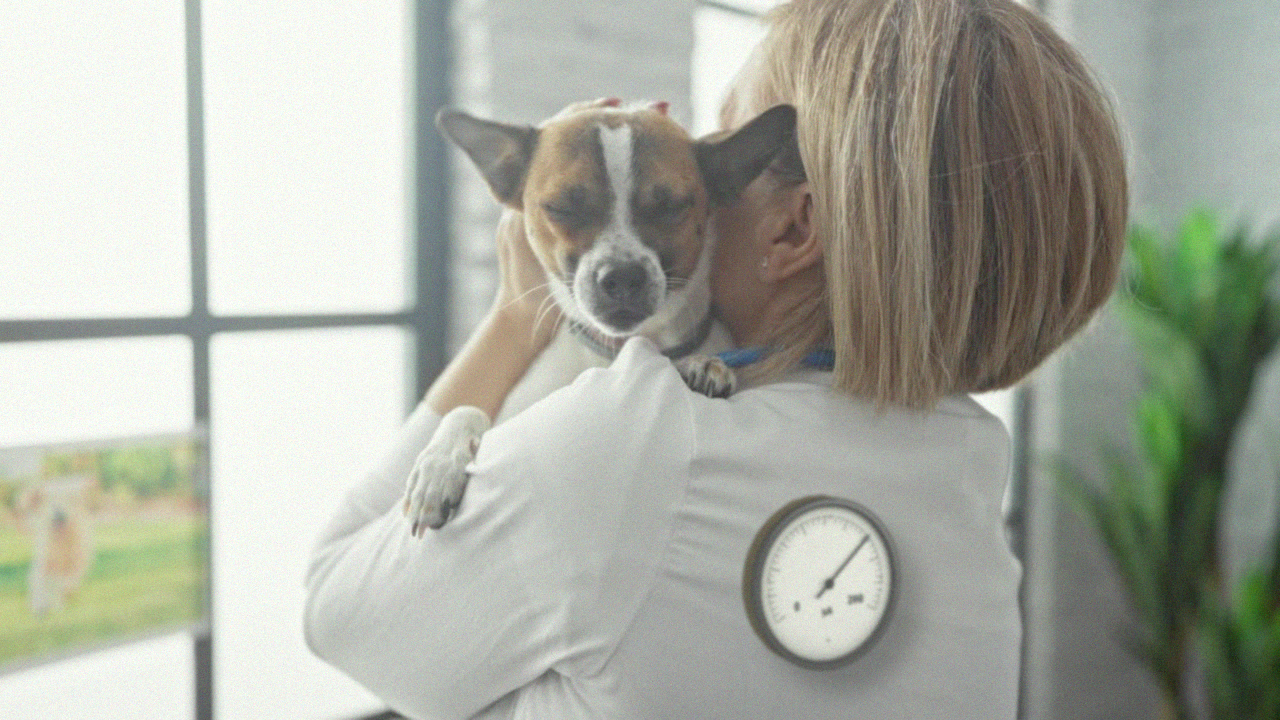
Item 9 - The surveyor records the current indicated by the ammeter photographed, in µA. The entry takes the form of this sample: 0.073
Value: 140
